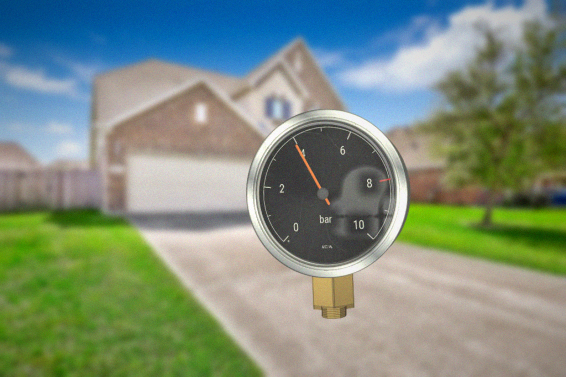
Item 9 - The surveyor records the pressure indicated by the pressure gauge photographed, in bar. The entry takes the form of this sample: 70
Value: 4
